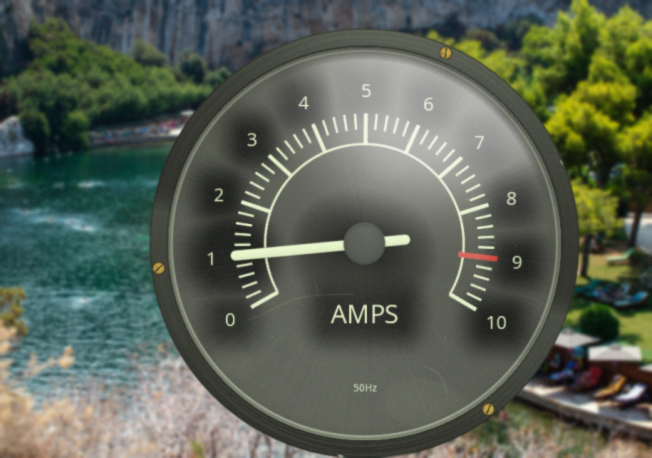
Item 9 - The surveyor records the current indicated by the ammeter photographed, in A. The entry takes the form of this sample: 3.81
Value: 1
